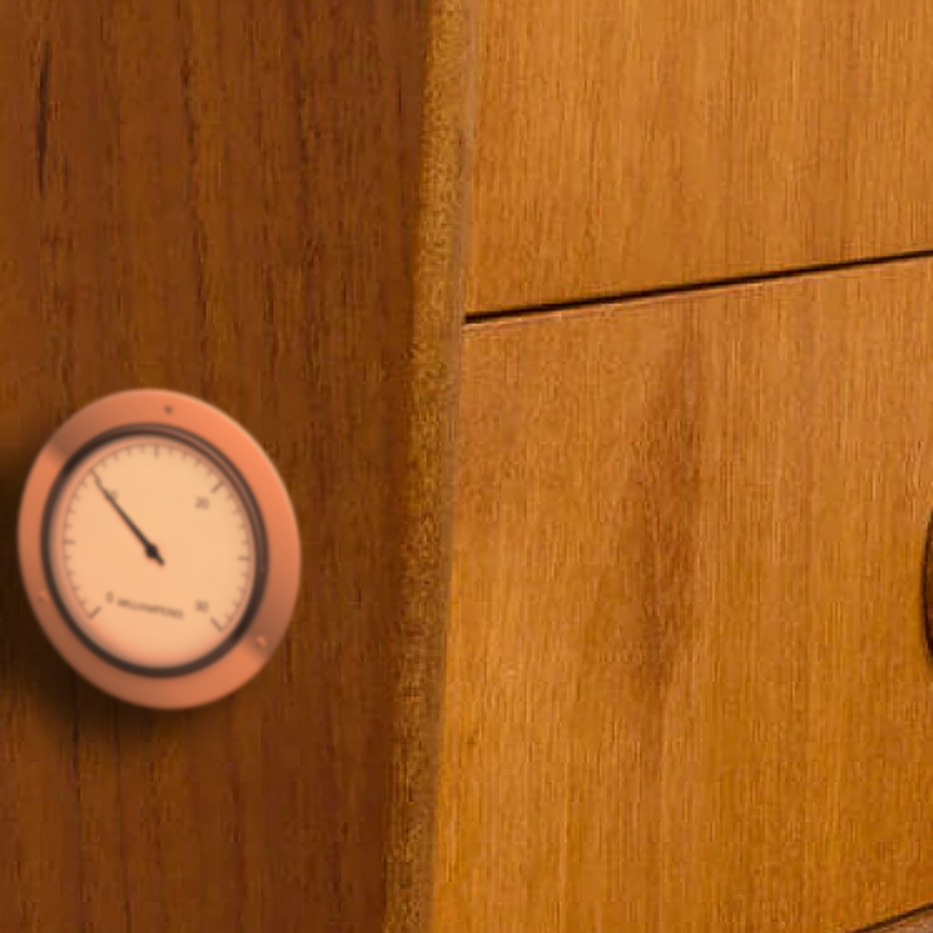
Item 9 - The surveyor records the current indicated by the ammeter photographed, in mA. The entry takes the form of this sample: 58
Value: 10
